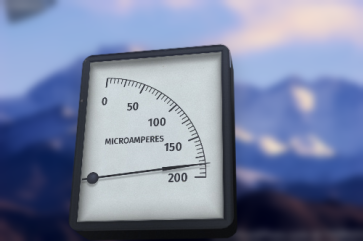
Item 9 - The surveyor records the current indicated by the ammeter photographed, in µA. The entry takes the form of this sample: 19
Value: 185
